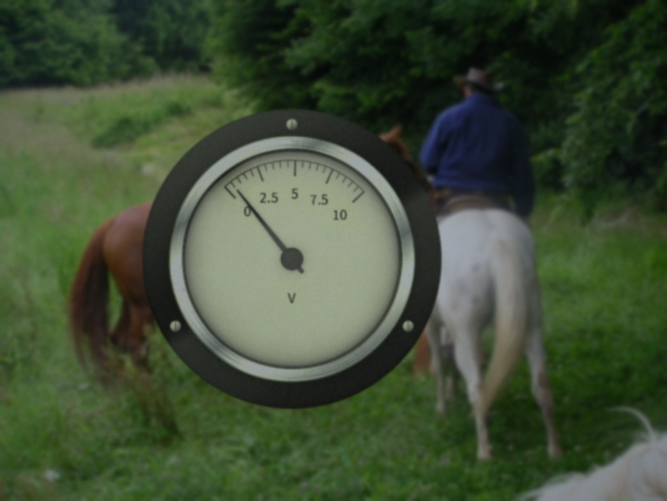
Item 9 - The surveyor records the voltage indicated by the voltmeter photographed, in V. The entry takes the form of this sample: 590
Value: 0.5
